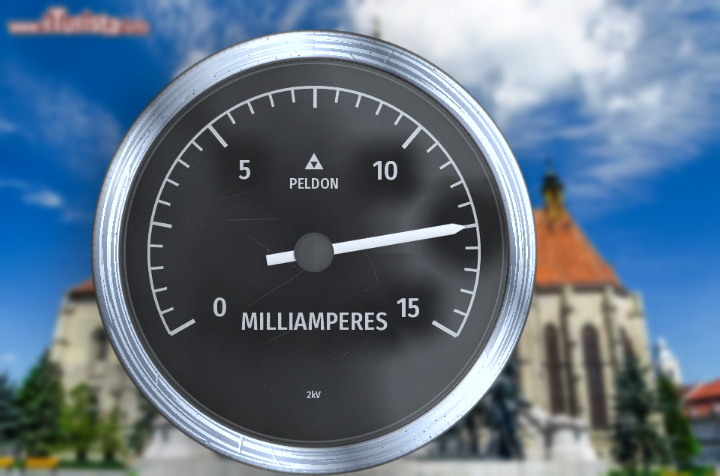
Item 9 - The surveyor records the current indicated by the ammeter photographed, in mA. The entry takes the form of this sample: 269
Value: 12.5
